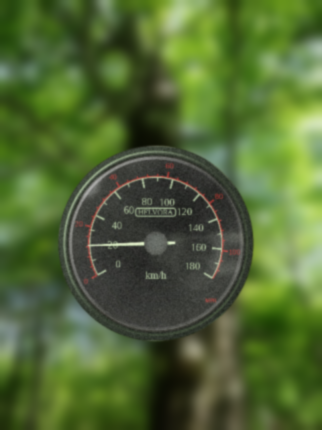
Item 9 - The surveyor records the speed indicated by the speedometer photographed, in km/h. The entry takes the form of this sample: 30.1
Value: 20
